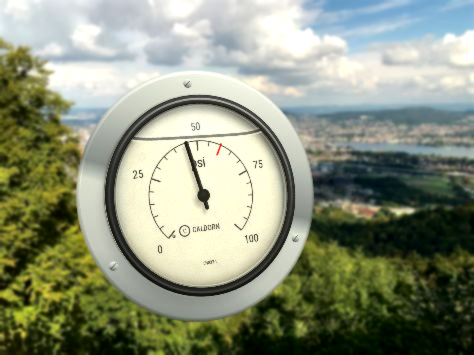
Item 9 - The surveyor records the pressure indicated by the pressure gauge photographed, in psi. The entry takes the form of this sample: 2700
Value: 45
